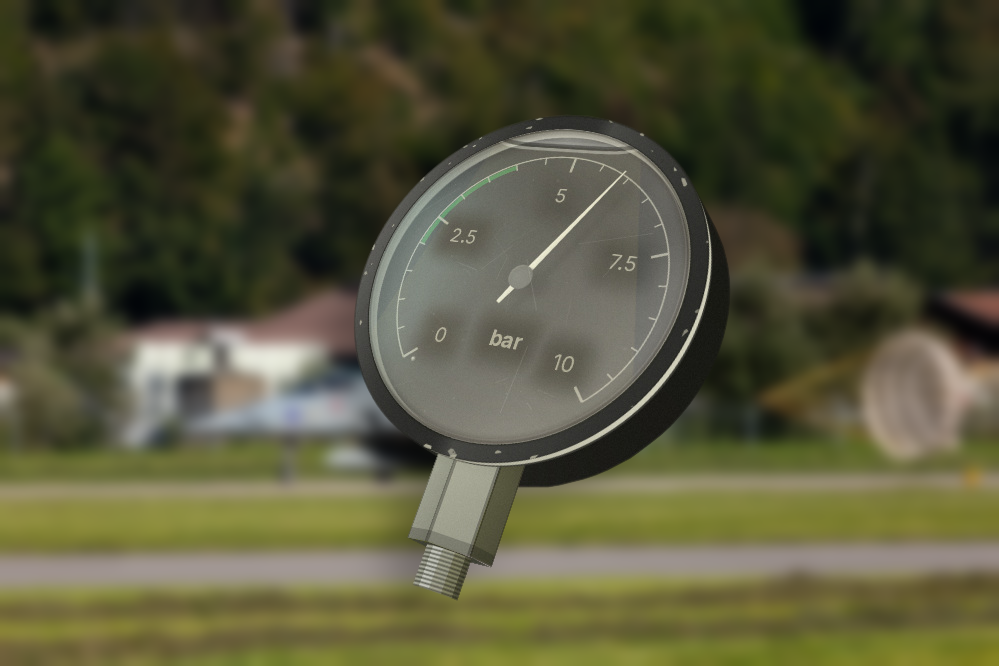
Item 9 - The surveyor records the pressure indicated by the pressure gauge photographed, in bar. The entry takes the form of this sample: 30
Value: 6
